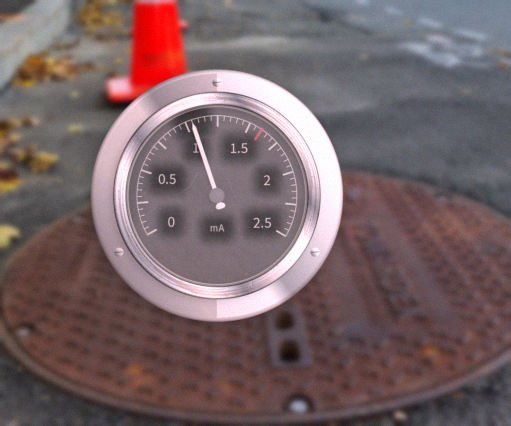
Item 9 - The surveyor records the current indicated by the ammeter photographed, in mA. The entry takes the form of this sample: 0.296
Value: 1.05
